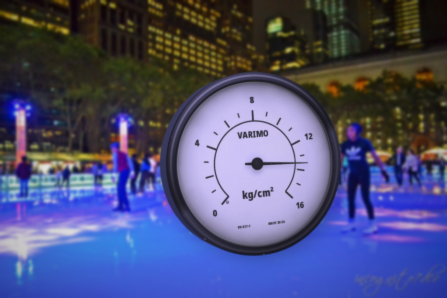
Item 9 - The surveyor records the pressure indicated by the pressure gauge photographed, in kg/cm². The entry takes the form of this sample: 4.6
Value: 13.5
